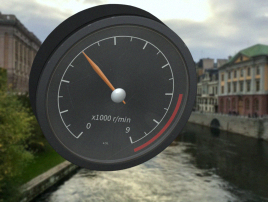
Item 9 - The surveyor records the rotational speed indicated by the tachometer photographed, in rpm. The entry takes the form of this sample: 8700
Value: 3000
